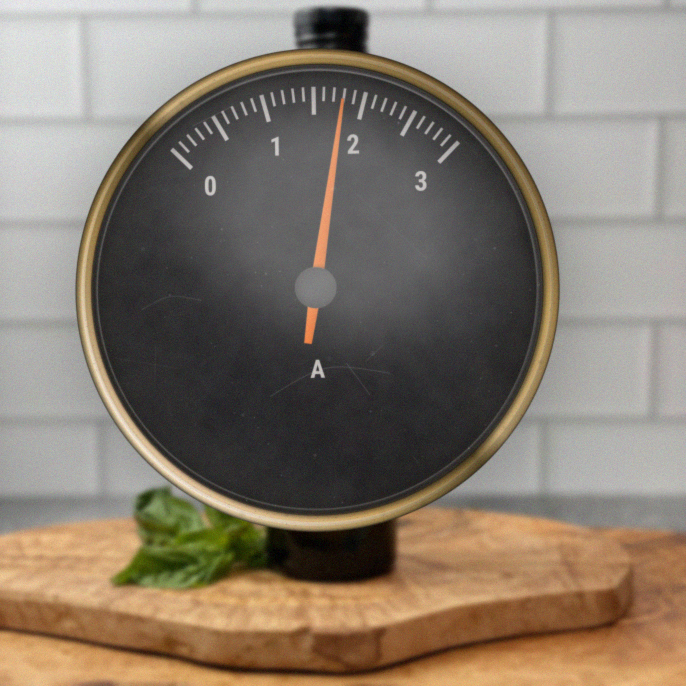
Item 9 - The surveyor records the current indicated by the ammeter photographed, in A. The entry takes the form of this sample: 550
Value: 1.8
